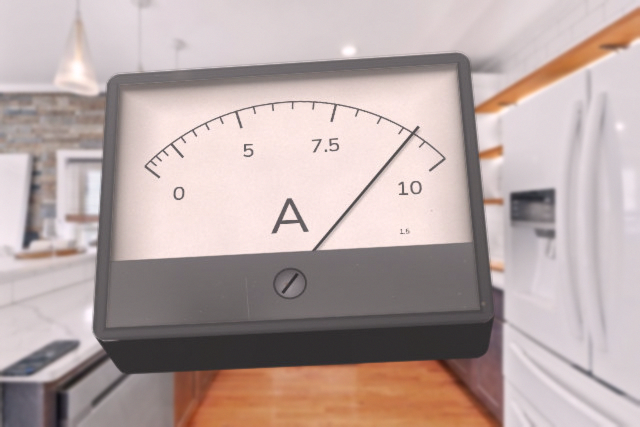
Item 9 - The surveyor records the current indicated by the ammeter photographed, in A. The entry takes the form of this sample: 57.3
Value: 9.25
